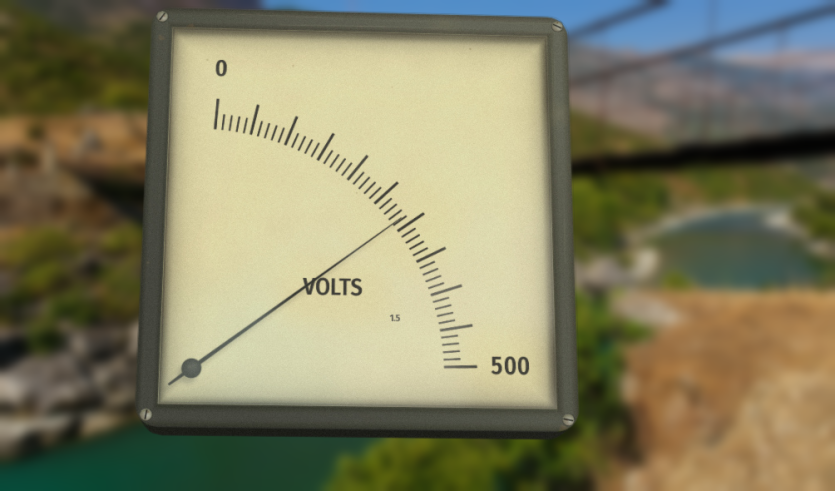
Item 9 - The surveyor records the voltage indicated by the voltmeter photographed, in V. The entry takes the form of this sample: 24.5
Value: 290
